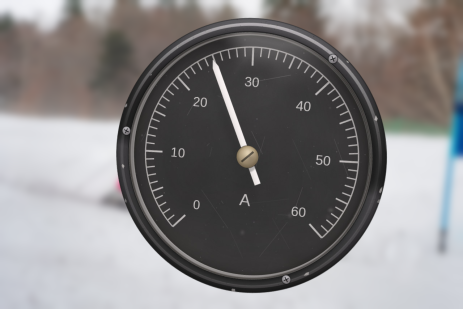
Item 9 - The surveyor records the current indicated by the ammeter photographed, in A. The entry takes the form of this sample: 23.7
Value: 25
